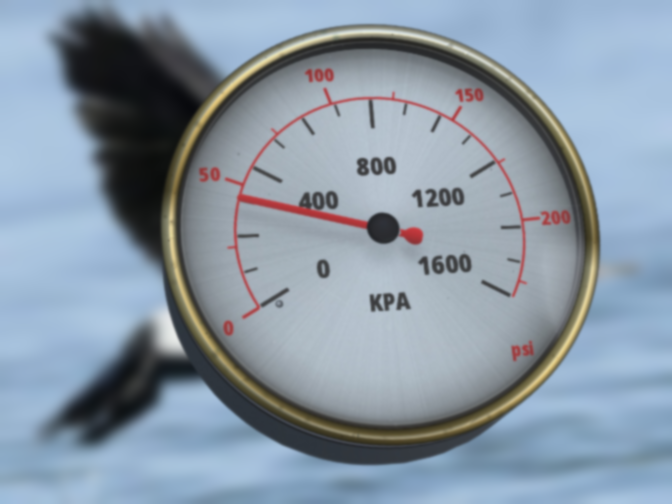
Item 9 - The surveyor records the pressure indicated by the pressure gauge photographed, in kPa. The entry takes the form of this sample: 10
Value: 300
